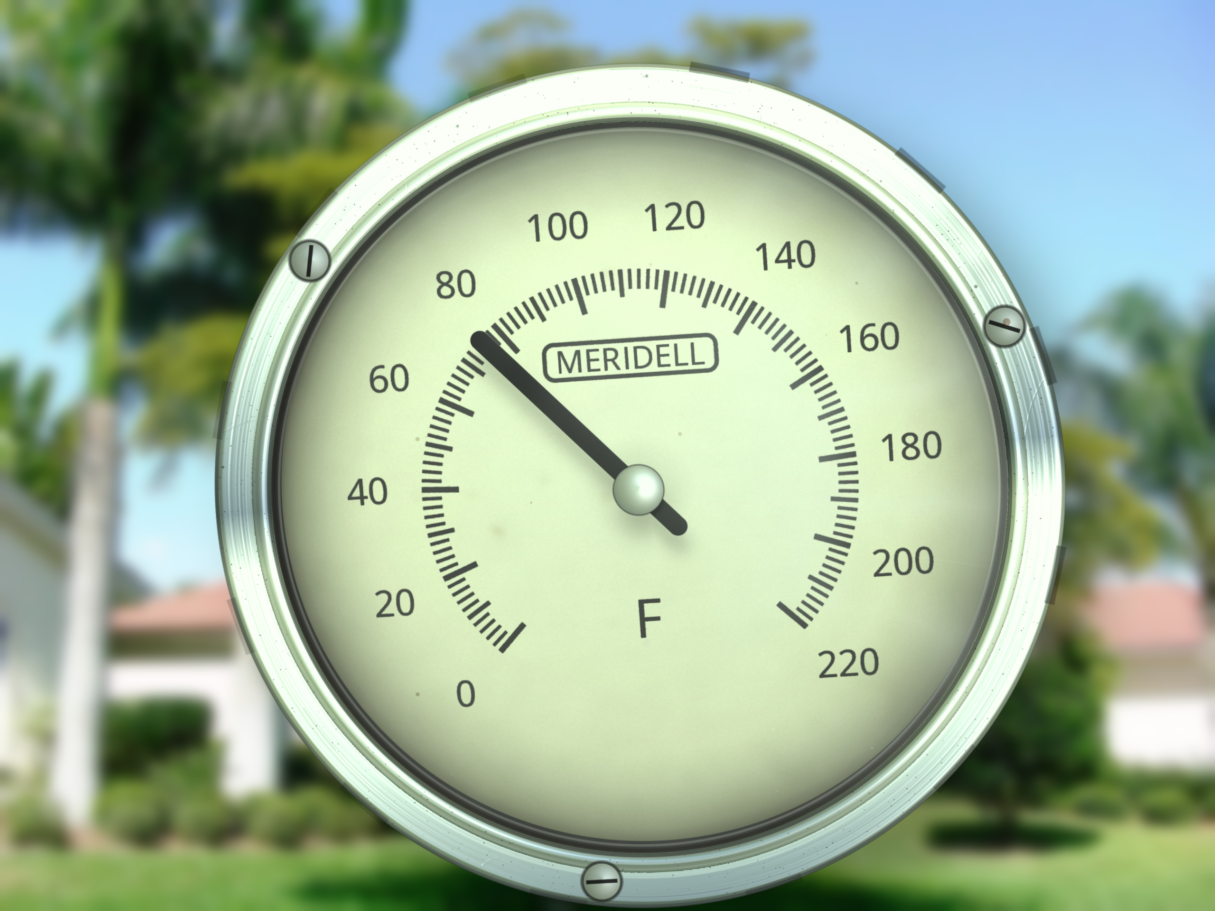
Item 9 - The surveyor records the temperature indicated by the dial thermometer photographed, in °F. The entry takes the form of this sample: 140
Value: 76
